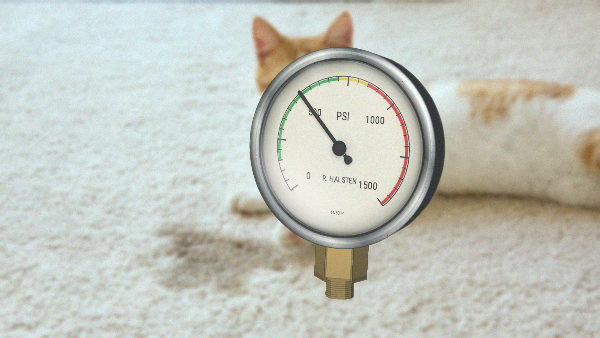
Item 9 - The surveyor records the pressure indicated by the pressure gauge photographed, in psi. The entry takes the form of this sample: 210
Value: 500
